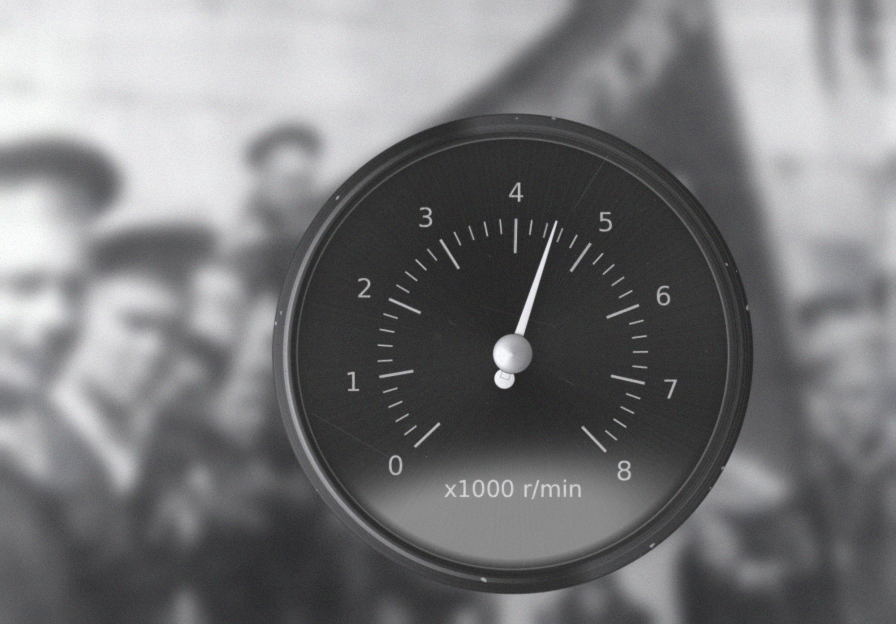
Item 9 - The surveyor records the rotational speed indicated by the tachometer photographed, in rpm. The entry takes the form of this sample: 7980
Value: 4500
